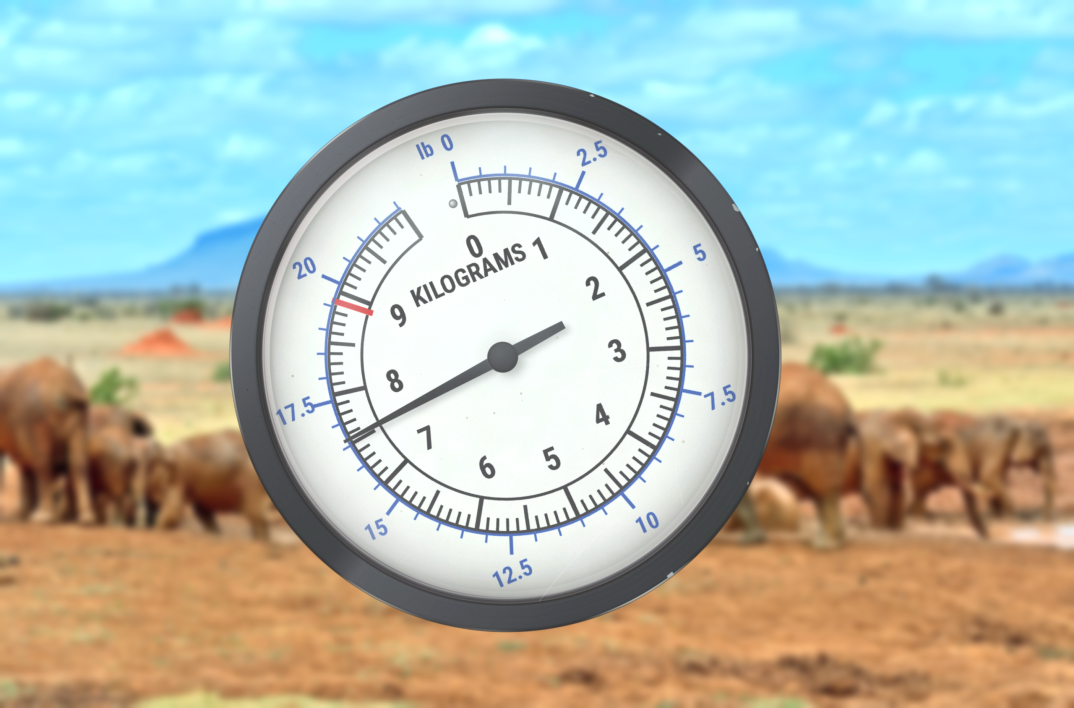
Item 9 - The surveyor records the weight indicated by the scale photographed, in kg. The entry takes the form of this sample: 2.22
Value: 7.55
